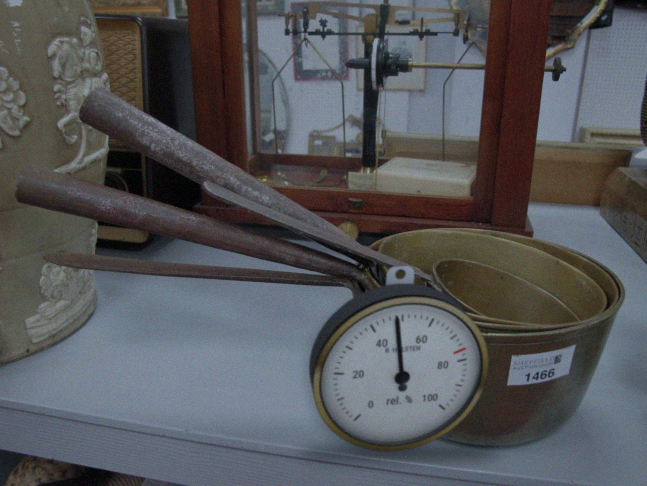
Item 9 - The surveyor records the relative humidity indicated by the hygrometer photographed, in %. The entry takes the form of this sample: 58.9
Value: 48
